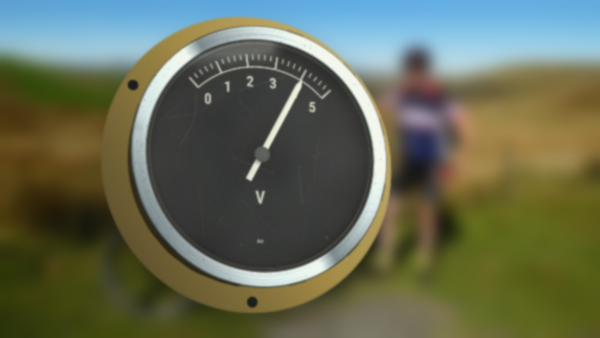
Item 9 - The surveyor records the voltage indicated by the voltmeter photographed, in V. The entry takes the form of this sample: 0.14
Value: 4
